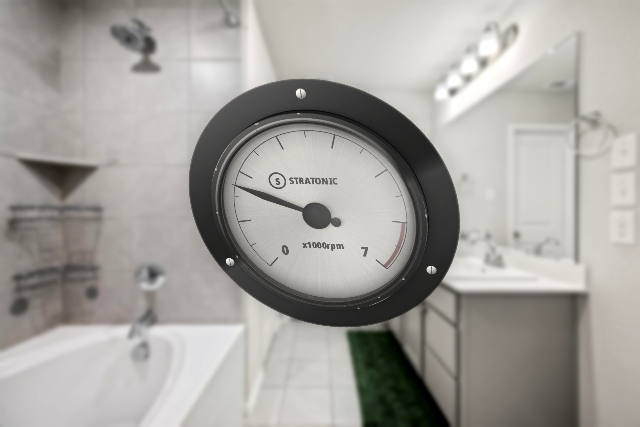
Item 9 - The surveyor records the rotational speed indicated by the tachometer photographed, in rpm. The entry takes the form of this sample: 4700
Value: 1750
